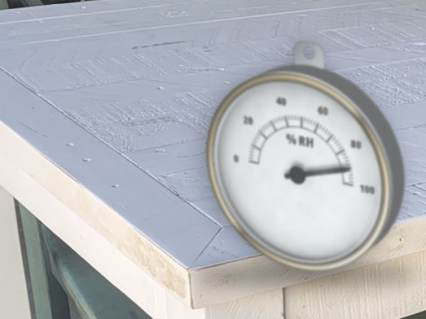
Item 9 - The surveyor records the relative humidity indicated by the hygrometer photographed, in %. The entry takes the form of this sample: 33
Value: 90
